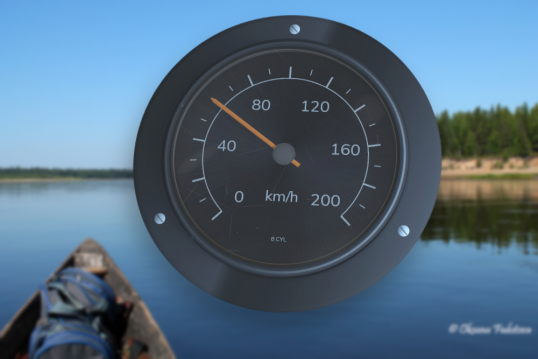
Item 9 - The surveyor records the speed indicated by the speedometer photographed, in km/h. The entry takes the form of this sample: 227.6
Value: 60
